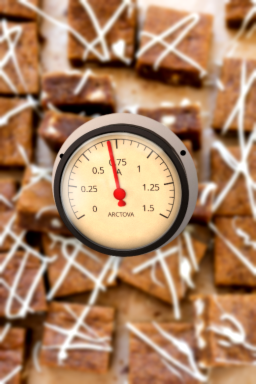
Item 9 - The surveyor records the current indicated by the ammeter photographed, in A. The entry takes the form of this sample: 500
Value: 0.7
